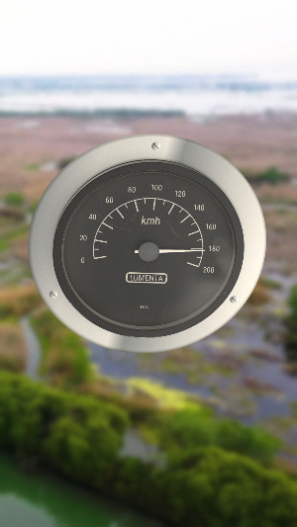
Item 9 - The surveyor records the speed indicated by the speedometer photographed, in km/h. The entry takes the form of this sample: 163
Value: 180
